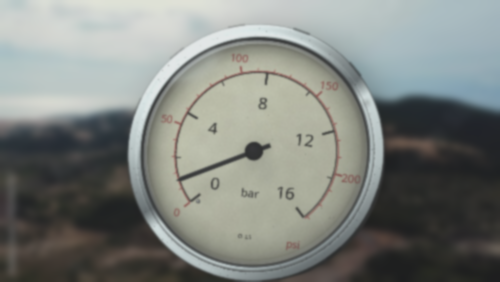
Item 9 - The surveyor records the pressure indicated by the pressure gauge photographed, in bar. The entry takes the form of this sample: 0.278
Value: 1
